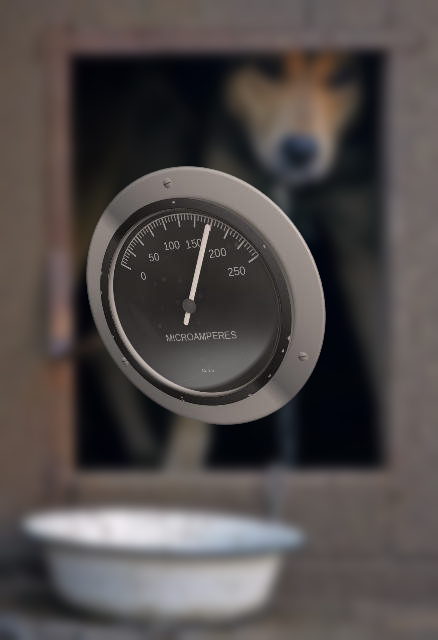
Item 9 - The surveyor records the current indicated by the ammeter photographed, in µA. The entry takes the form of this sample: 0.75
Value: 175
